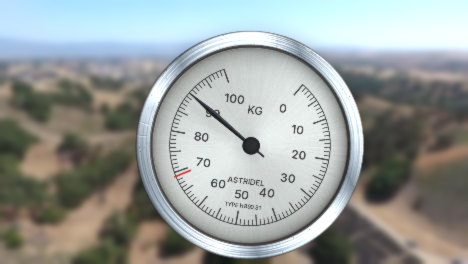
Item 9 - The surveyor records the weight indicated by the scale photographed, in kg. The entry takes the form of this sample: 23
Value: 90
